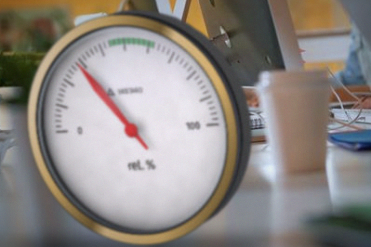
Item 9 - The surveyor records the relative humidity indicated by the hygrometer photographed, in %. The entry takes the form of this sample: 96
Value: 30
